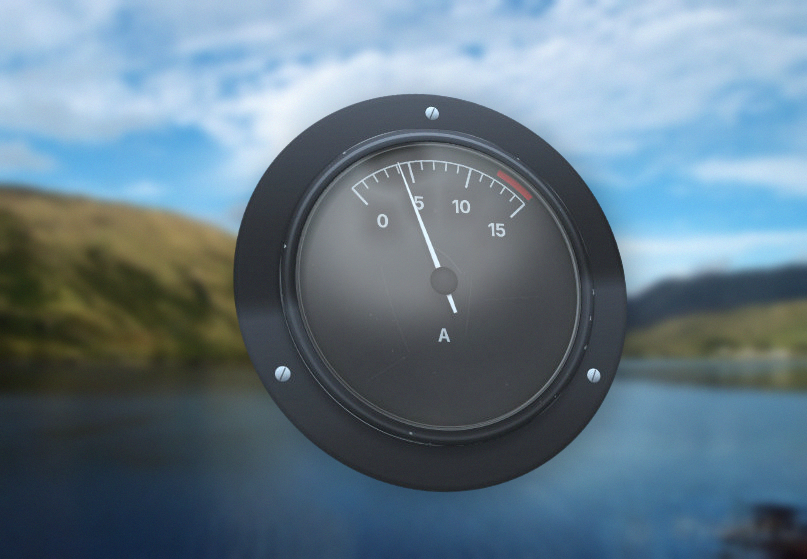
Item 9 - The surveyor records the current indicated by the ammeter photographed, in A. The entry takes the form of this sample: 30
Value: 4
